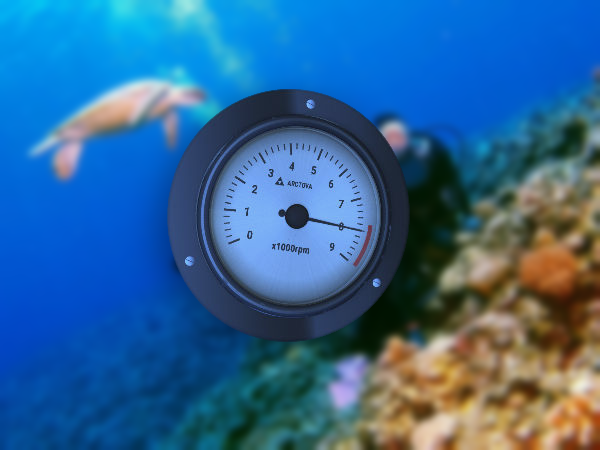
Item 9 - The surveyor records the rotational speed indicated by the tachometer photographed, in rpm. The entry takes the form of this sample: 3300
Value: 8000
